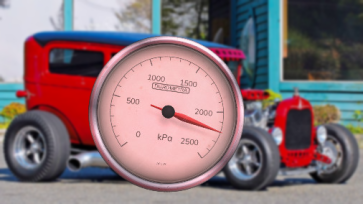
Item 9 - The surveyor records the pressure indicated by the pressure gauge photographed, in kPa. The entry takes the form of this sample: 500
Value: 2200
